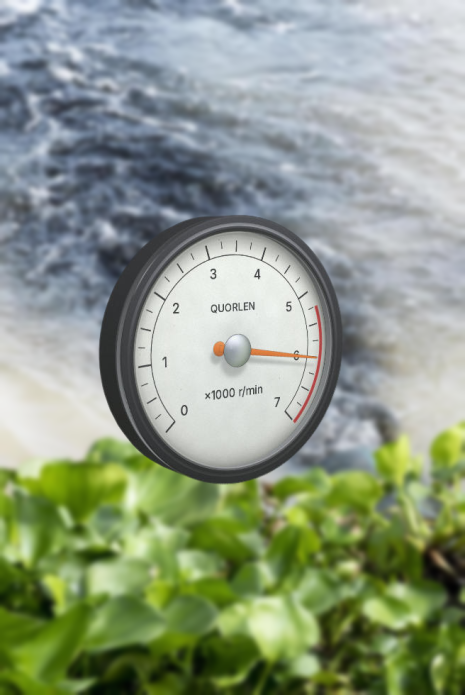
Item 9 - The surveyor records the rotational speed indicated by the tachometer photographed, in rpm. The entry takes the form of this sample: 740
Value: 6000
